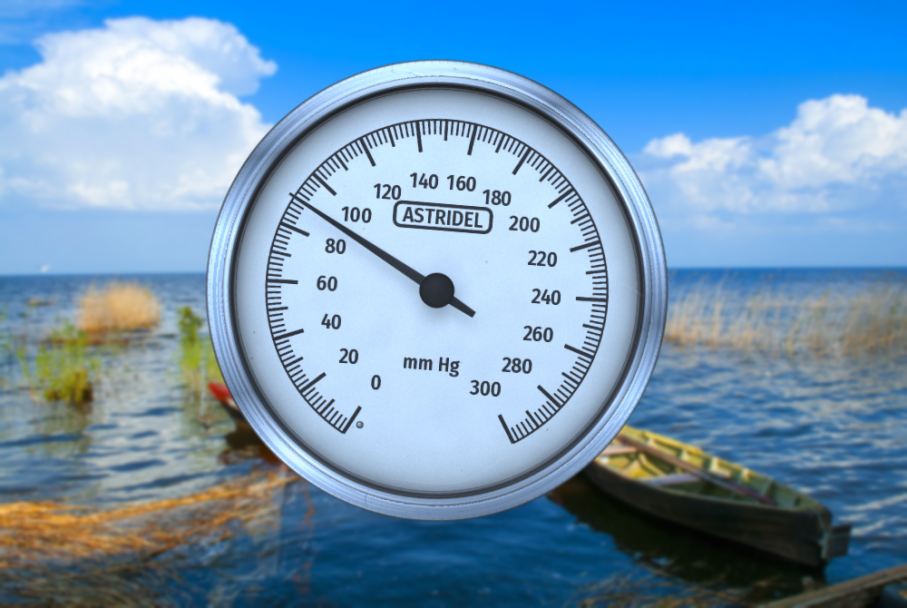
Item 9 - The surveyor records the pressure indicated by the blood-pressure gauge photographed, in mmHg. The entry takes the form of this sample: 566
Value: 90
